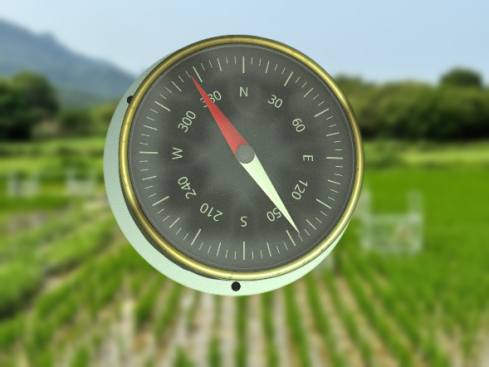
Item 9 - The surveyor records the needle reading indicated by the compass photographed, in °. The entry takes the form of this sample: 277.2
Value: 325
